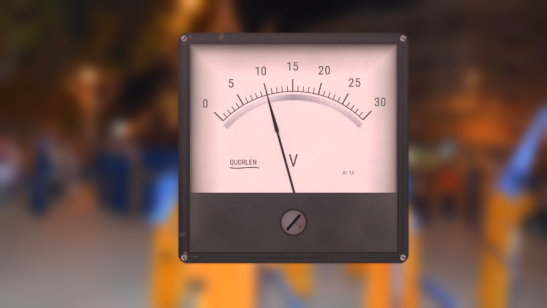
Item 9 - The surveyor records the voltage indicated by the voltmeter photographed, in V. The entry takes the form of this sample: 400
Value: 10
